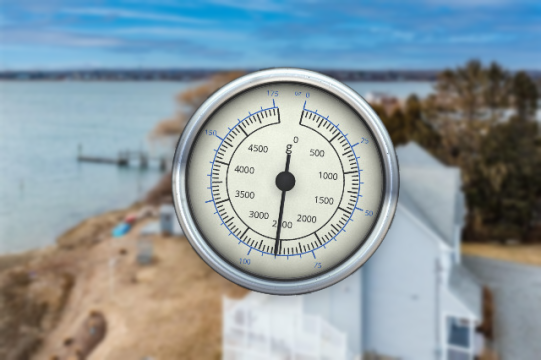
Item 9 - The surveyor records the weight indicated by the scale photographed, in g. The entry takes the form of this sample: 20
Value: 2550
